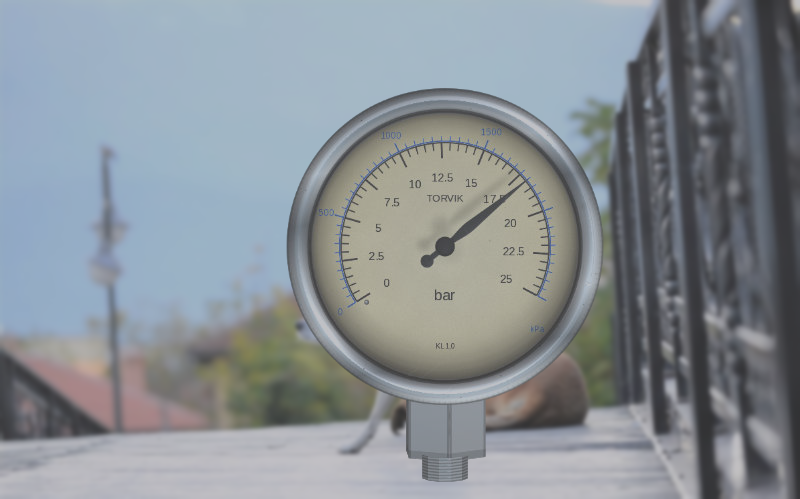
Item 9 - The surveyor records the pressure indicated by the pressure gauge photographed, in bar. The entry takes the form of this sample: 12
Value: 18
